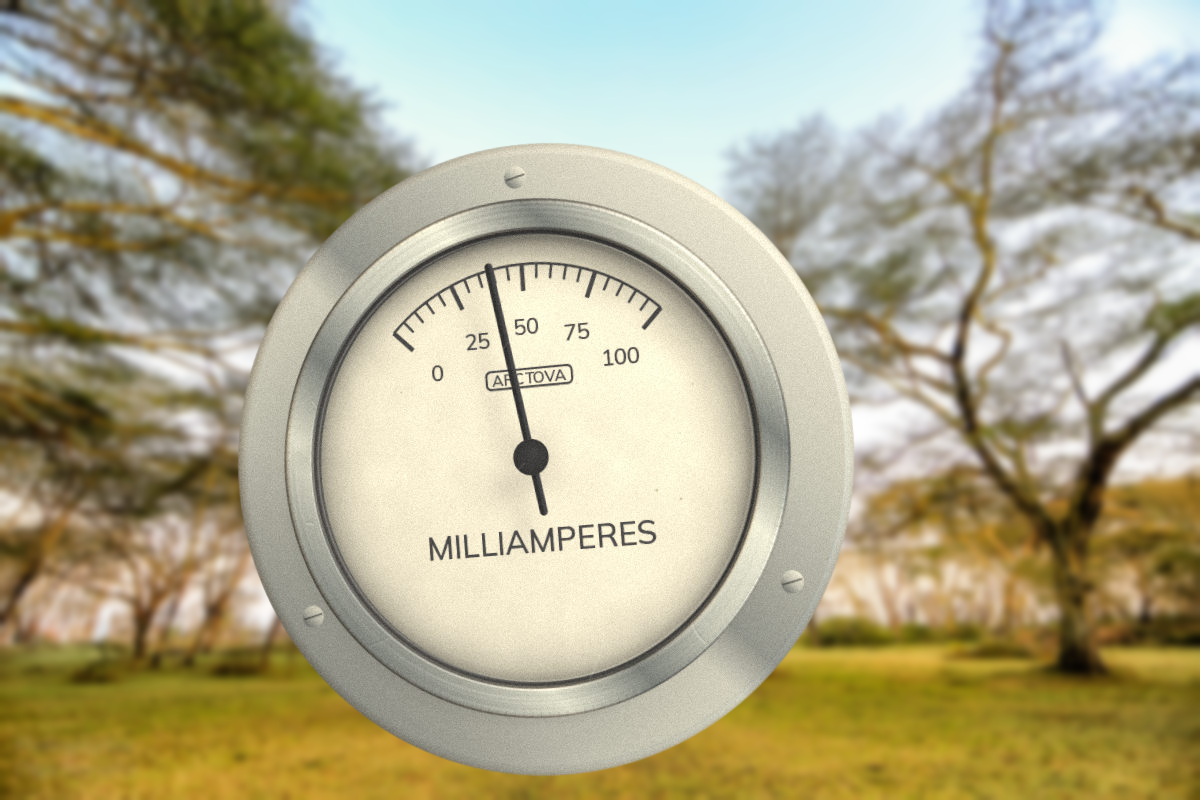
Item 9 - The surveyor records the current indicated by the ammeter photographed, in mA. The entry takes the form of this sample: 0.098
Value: 40
